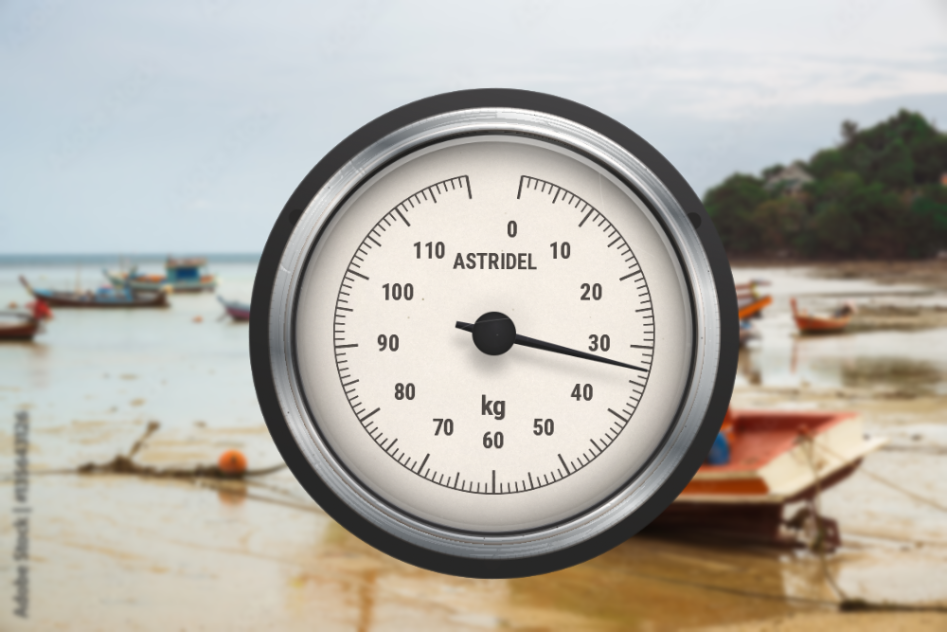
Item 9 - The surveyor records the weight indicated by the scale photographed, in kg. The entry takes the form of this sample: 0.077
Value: 33
